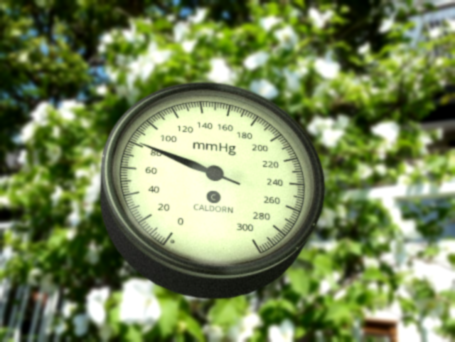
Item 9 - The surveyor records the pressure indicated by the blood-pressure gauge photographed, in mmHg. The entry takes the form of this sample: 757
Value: 80
